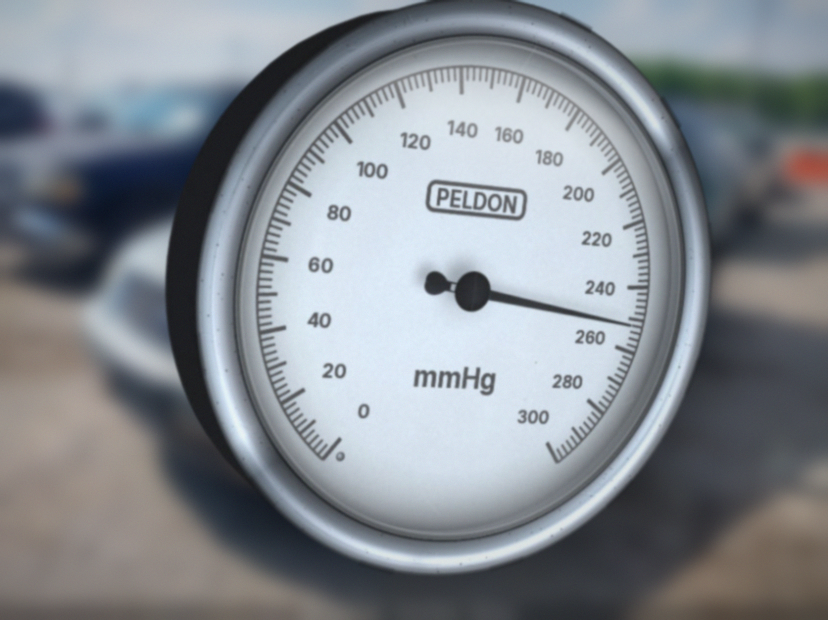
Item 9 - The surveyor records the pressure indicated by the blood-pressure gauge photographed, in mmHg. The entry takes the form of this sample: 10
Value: 252
